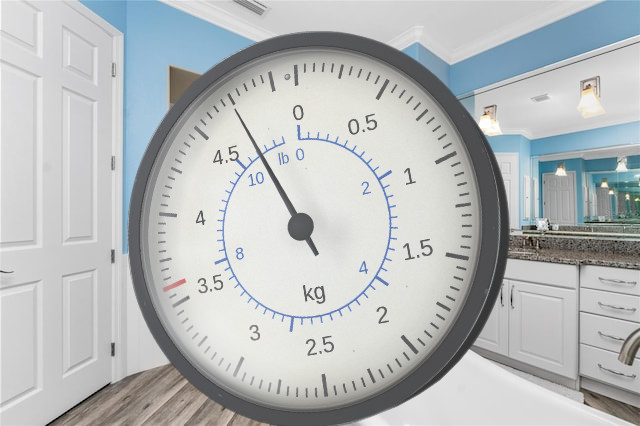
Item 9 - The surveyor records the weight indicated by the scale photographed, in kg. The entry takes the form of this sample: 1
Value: 4.75
